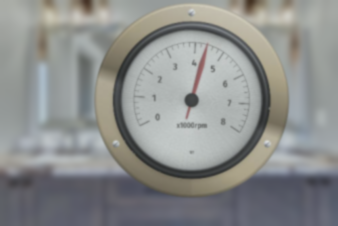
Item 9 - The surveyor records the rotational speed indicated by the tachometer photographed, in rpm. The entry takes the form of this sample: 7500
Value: 4400
